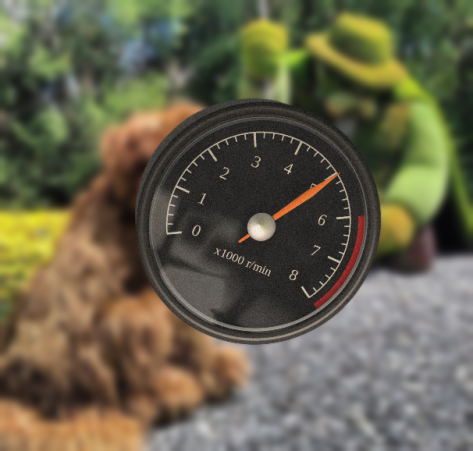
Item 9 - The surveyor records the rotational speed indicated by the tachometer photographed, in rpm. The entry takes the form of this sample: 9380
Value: 5000
